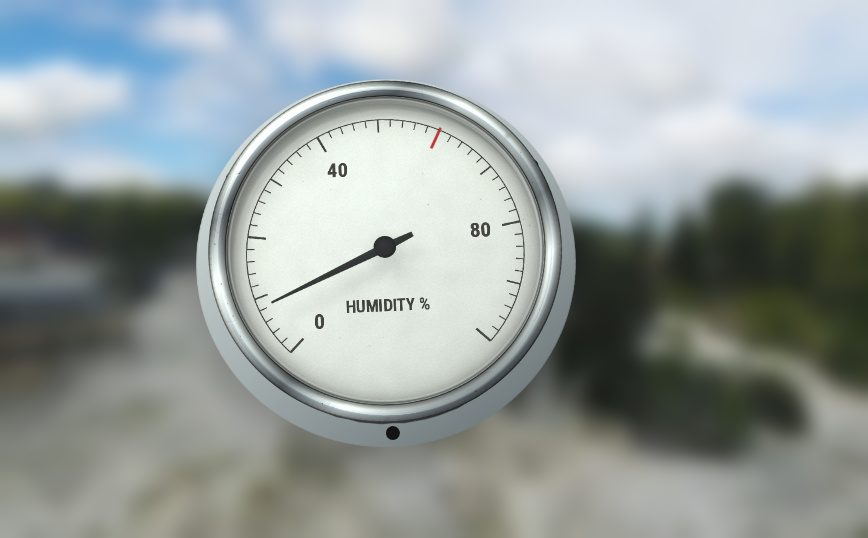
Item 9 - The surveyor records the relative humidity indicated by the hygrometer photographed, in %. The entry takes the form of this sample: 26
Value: 8
